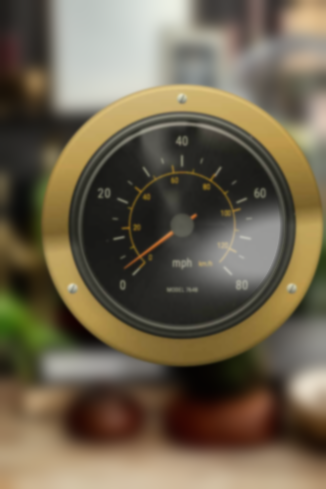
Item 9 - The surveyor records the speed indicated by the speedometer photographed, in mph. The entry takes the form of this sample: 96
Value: 2.5
